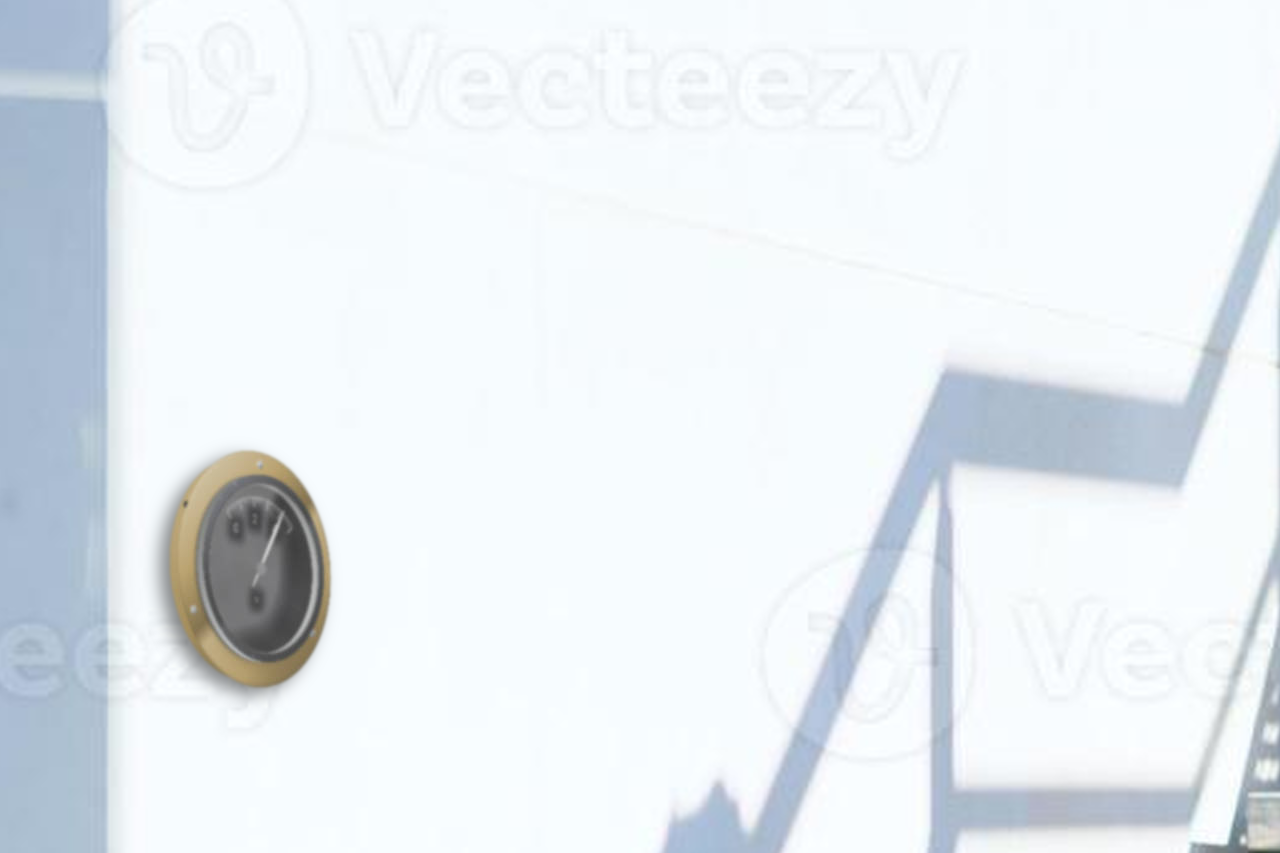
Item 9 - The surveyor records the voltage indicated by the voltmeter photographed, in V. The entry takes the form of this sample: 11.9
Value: 4
